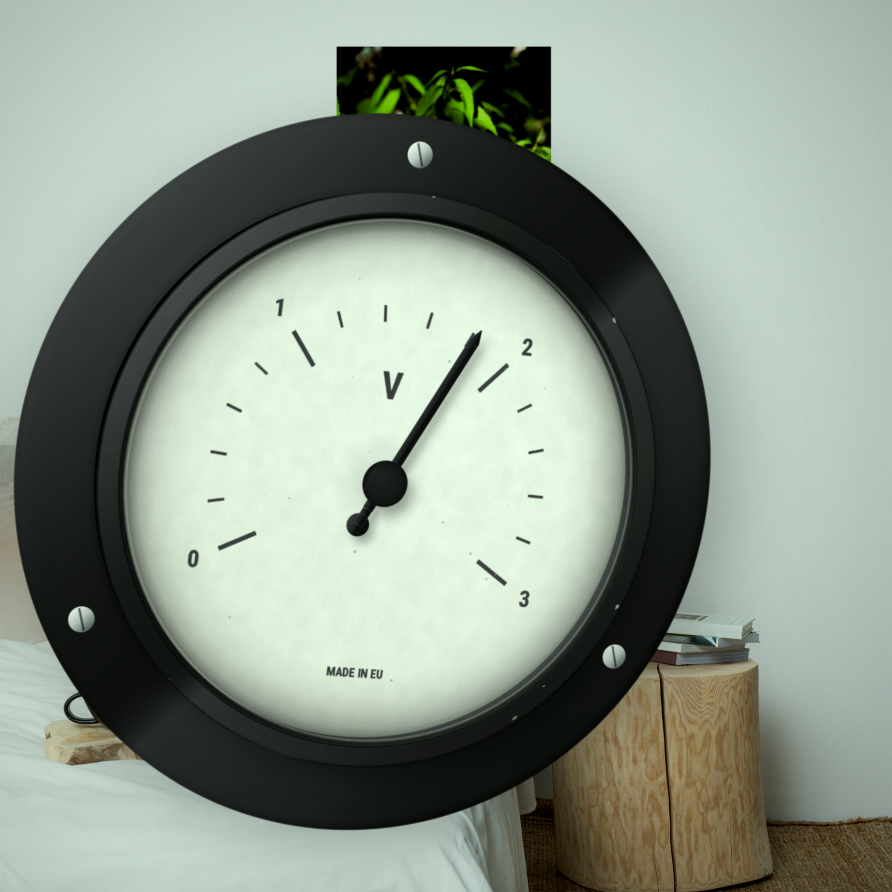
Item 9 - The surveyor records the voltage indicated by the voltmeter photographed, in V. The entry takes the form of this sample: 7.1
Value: 1.8
